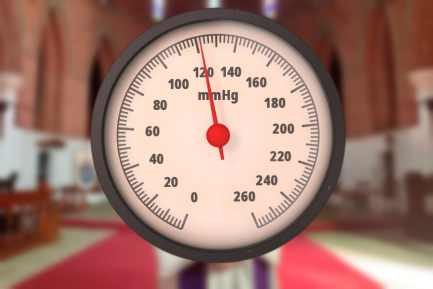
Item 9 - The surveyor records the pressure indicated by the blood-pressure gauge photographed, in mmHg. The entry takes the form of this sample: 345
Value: 122
